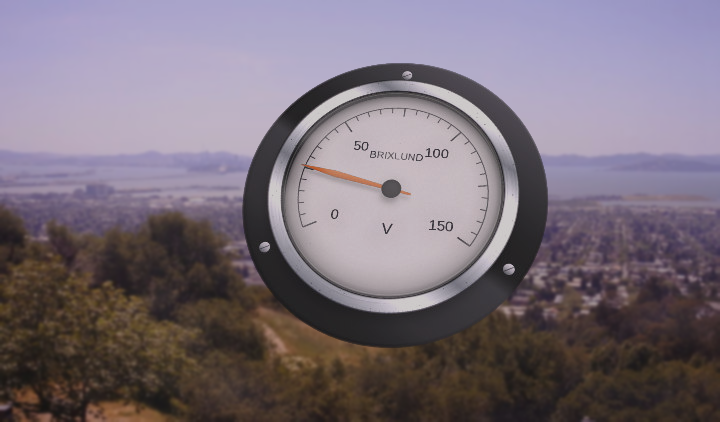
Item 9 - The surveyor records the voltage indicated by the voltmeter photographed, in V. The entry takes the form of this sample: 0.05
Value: 25
